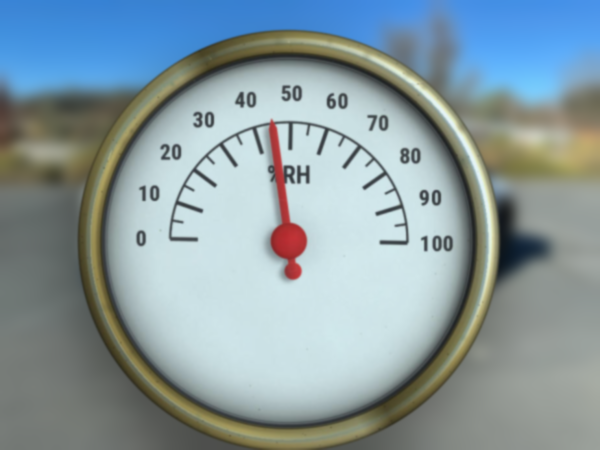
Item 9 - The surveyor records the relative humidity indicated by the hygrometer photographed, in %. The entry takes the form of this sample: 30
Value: 45
